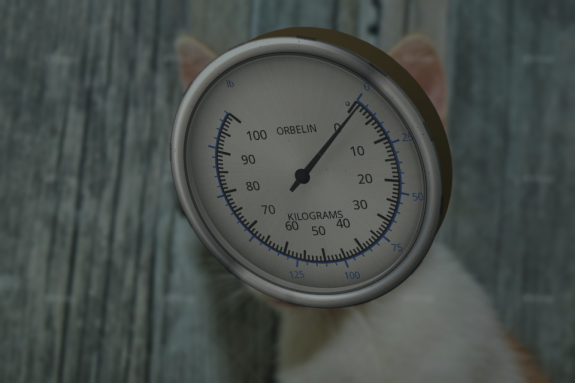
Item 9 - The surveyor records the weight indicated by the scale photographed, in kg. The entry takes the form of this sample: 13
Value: 1
